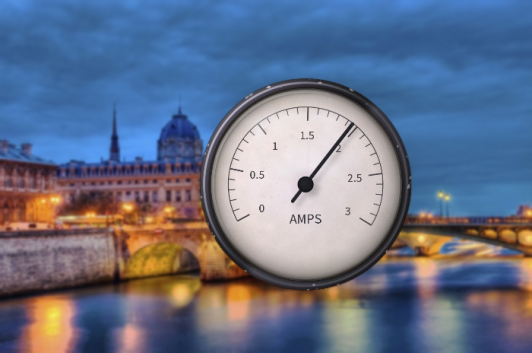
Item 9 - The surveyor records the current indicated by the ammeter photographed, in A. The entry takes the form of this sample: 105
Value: 1.95
